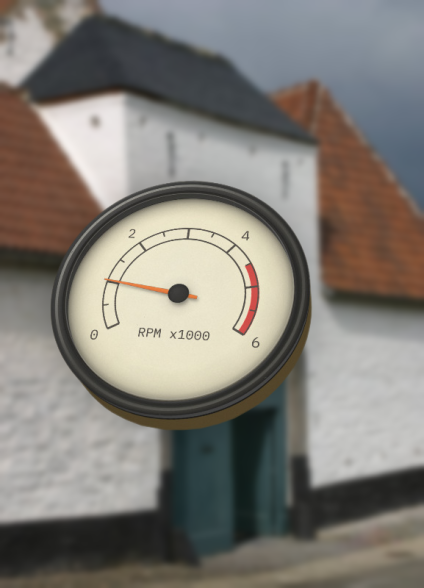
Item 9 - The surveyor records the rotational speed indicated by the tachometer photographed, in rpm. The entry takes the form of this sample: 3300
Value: 1000
